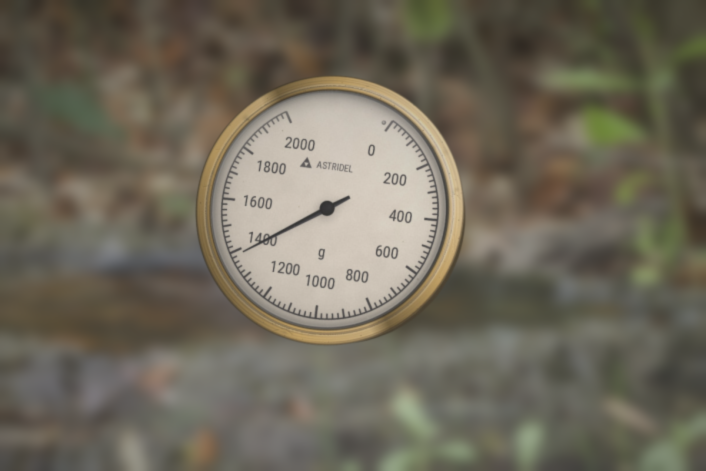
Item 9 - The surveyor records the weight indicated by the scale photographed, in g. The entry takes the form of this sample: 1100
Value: 1380
